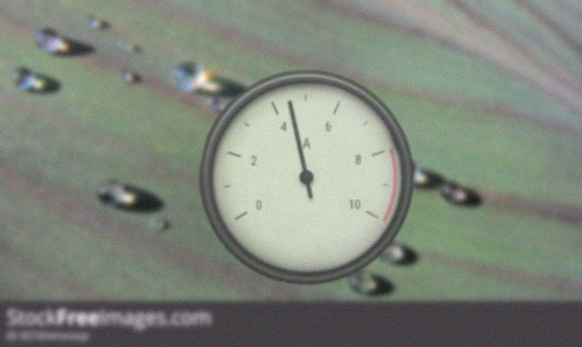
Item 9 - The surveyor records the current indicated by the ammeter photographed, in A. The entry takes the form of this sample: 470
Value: 4.5
